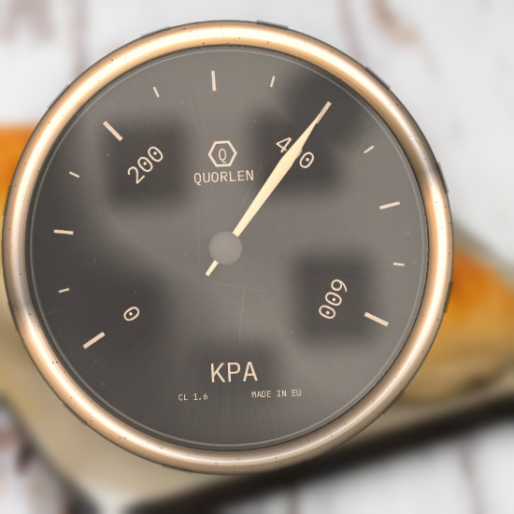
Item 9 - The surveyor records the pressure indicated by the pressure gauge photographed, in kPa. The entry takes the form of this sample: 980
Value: 400
